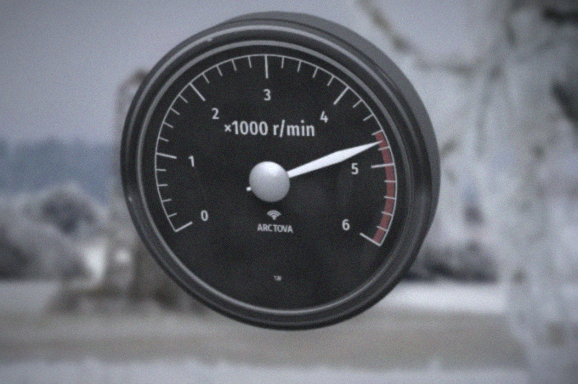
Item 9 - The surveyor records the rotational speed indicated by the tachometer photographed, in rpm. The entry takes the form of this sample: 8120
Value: 4700
